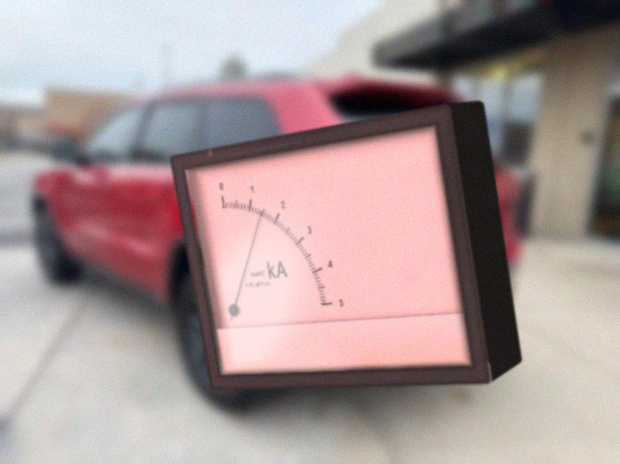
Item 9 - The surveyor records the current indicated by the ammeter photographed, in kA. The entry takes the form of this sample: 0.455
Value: 1.5
